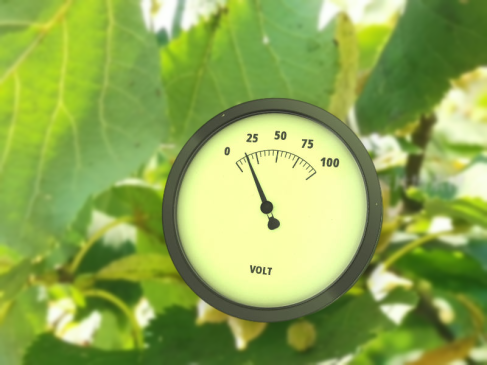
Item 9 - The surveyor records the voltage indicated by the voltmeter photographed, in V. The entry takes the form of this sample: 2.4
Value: 15
